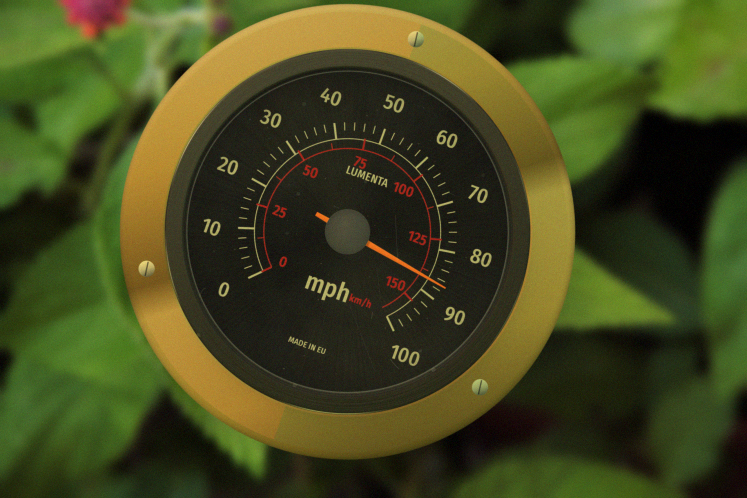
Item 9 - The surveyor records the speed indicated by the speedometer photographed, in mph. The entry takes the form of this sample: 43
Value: 87
